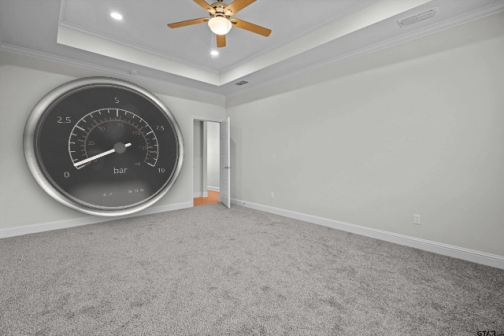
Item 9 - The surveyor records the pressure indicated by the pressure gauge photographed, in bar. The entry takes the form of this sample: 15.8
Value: 0.25
